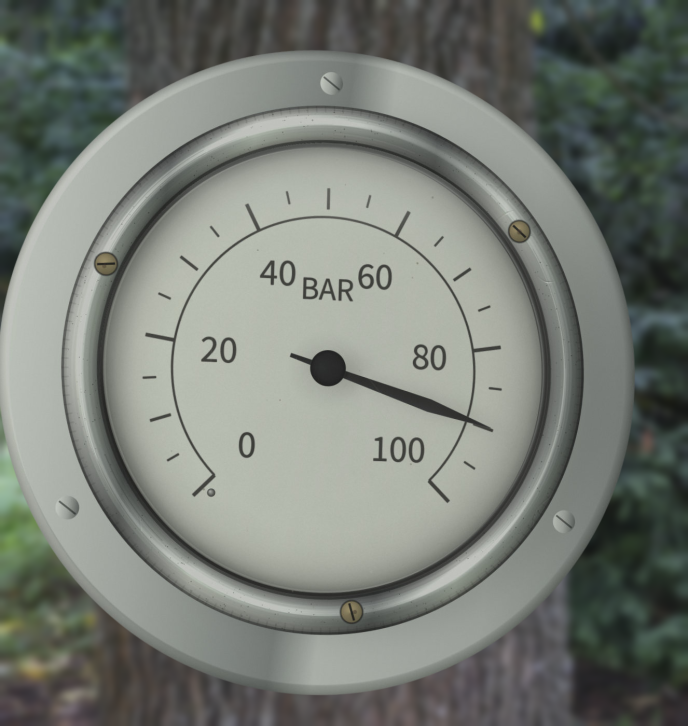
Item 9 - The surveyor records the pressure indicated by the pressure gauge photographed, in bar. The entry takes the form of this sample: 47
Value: 90
